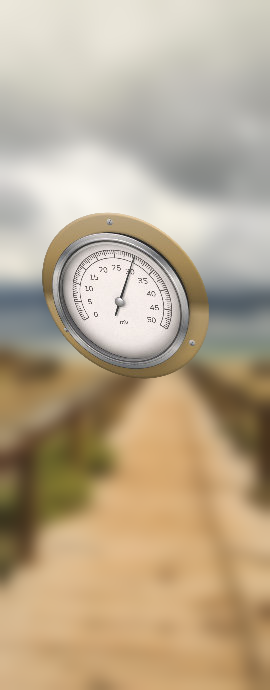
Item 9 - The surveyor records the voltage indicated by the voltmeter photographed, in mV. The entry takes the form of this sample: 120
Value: 30
